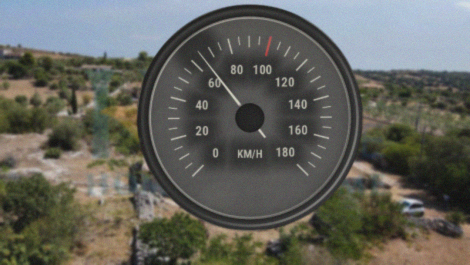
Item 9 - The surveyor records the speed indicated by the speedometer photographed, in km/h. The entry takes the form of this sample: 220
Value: 65
